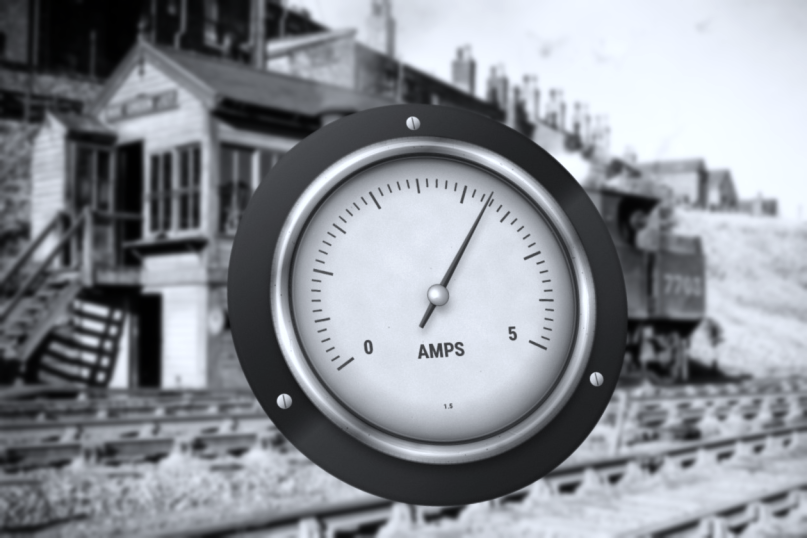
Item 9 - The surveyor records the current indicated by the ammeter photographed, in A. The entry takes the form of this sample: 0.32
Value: 3.25
